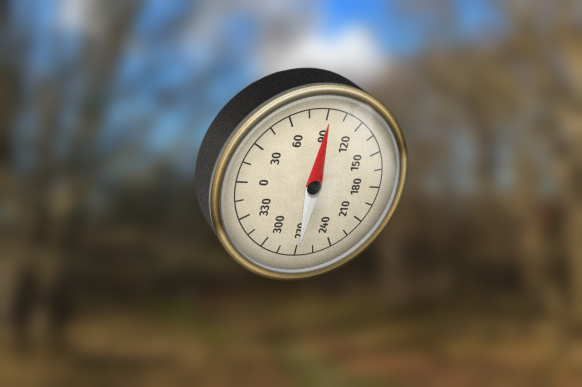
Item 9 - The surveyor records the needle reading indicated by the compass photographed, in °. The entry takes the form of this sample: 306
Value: 90
